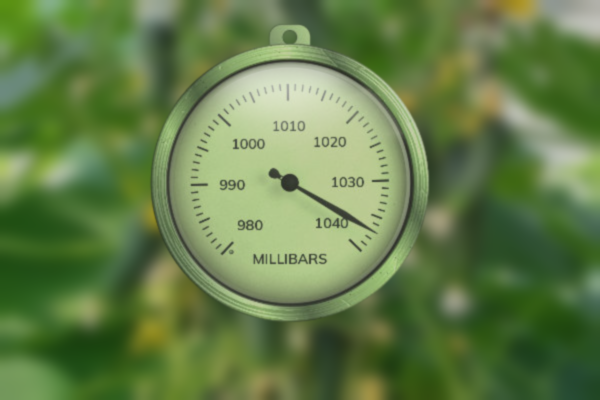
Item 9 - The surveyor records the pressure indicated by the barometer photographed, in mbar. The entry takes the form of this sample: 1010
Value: 1037
